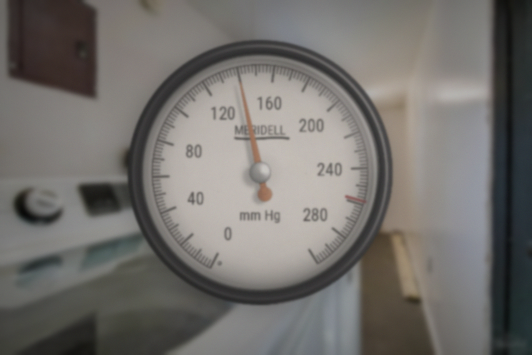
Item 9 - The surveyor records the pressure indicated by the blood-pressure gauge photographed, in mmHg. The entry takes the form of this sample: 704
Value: 140
